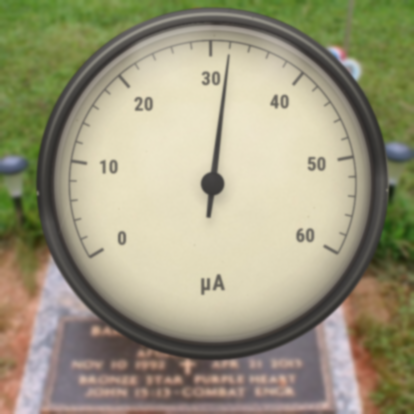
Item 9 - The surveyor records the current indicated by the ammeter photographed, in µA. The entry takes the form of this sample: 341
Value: 32
